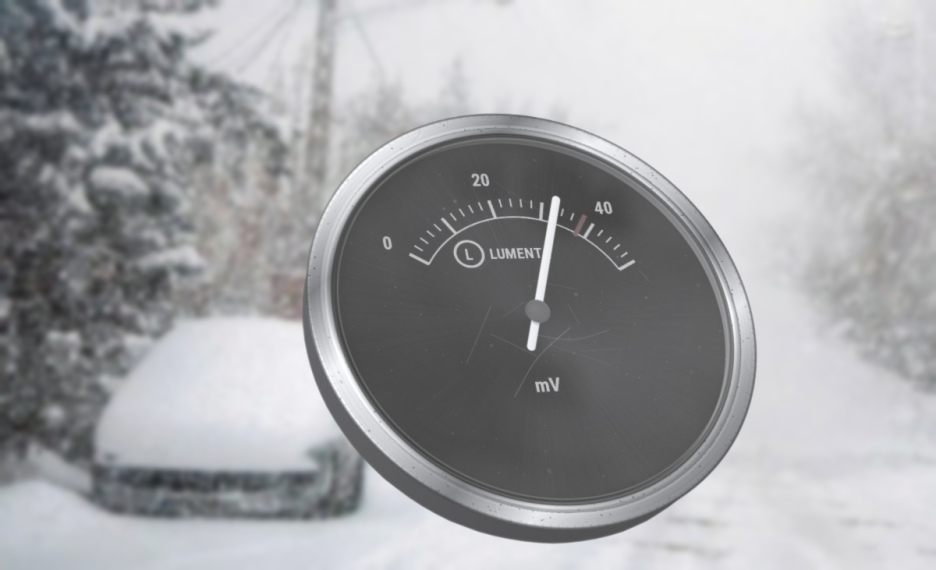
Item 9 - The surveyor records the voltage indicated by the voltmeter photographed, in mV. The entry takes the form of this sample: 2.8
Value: 32
